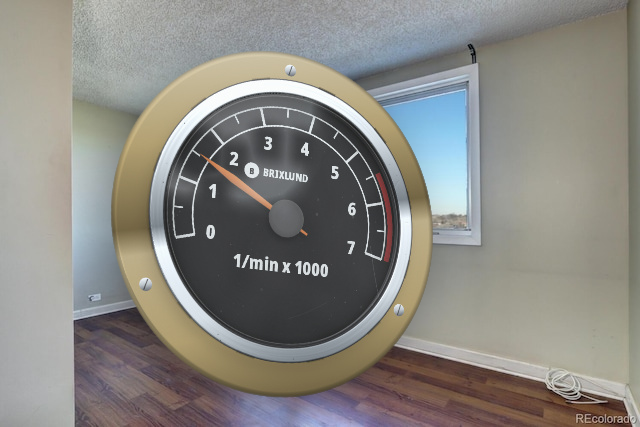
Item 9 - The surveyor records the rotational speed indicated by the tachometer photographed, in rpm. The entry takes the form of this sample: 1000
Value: 1500
